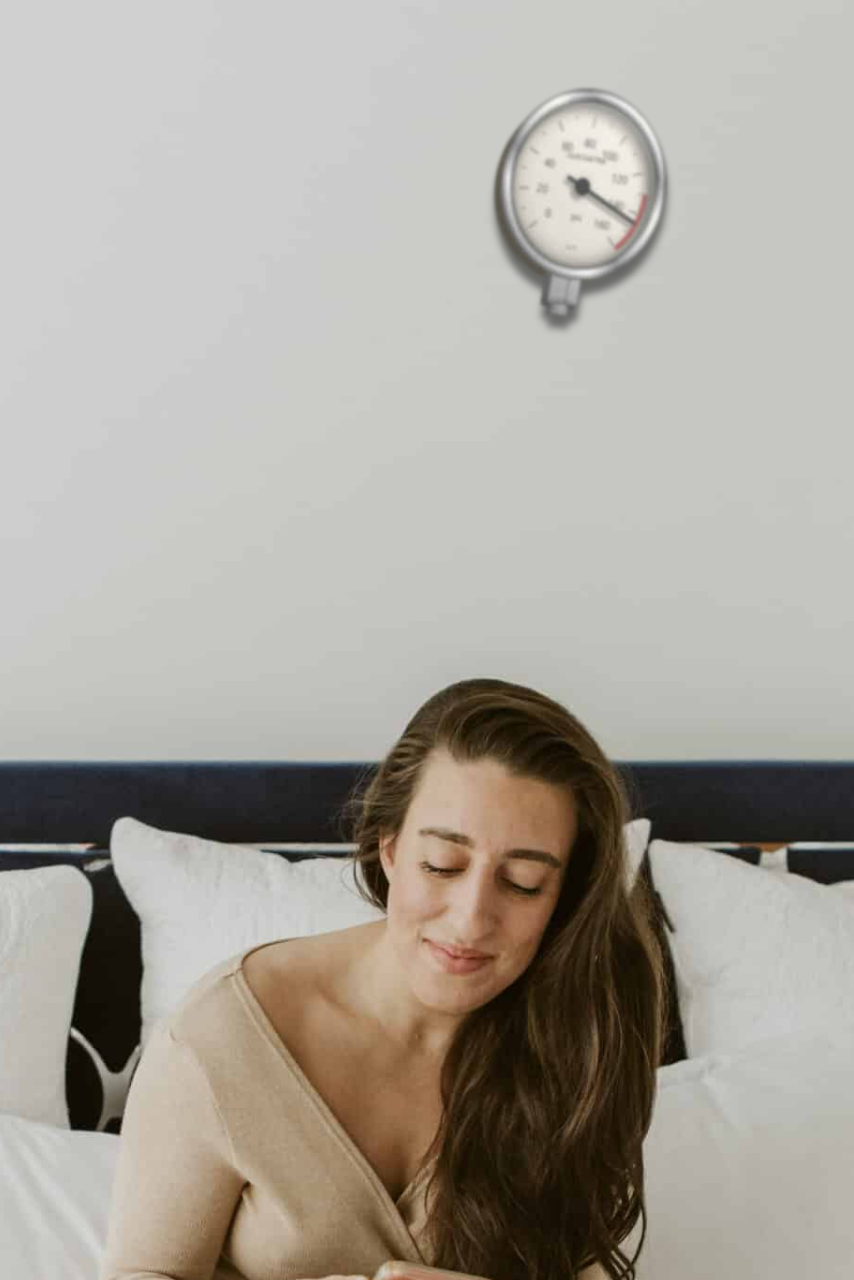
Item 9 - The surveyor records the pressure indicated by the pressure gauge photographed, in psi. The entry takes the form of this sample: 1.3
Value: 145
